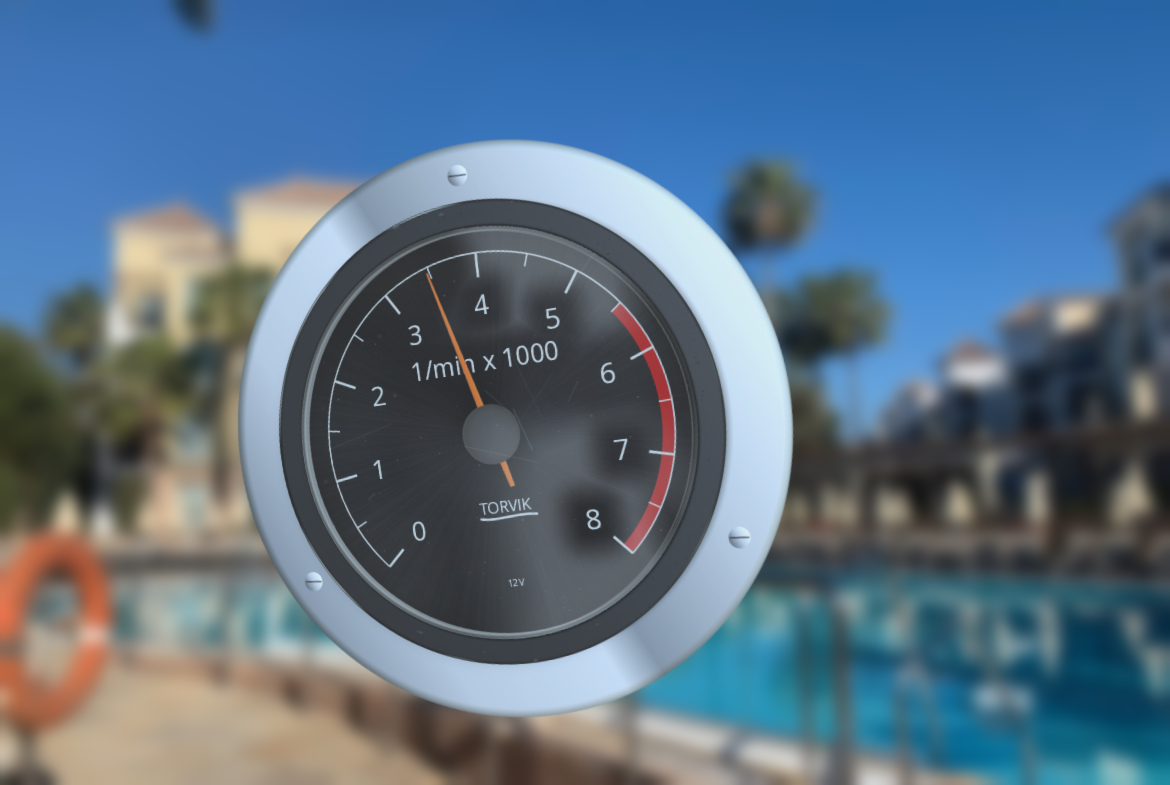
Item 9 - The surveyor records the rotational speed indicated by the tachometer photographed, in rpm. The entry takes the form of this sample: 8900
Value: 3500
